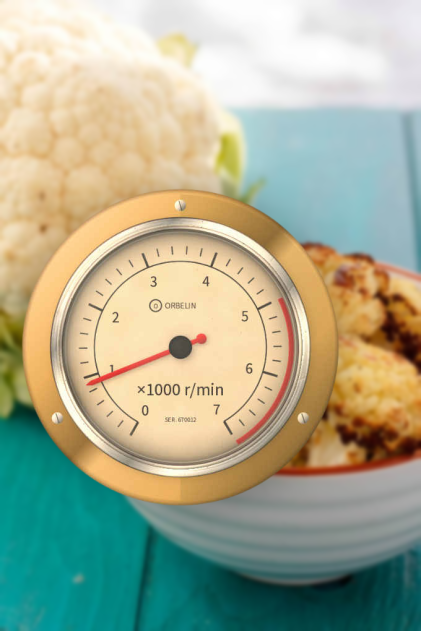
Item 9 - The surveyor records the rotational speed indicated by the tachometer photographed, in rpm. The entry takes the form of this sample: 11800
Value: 900
